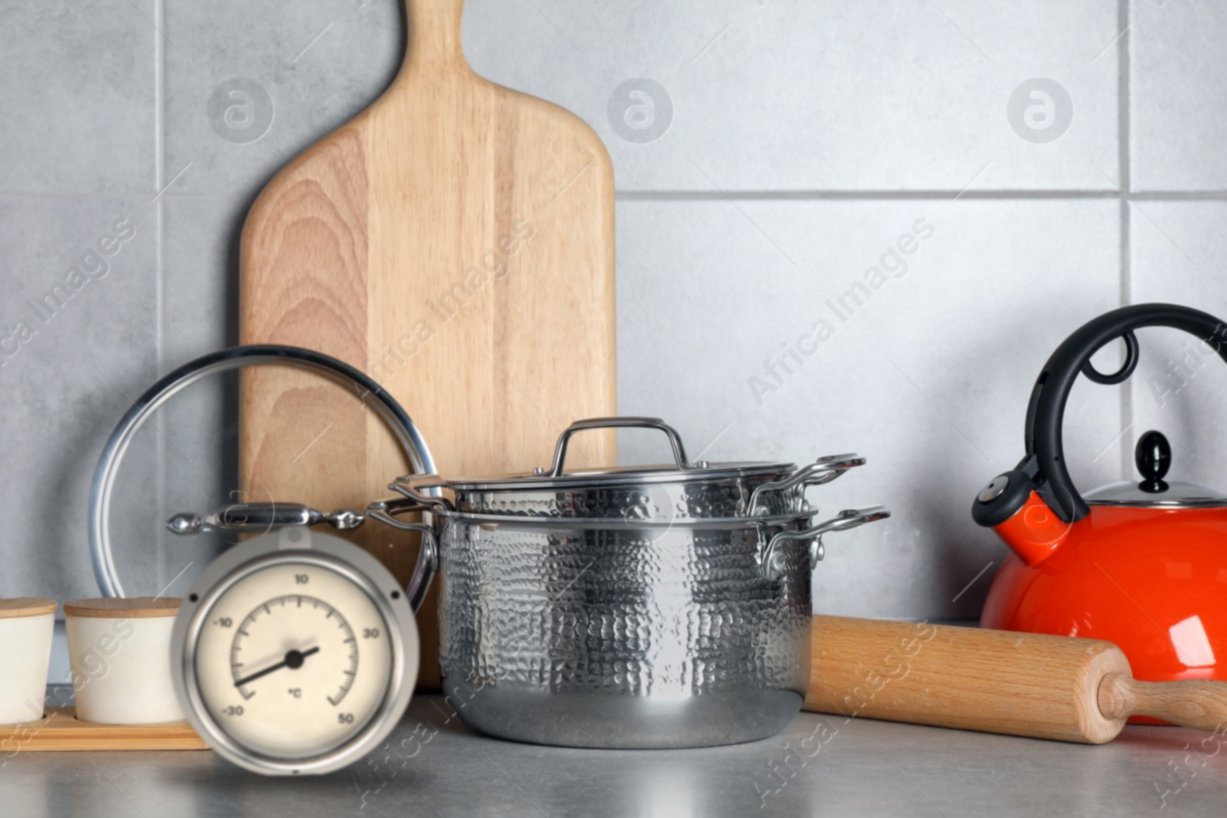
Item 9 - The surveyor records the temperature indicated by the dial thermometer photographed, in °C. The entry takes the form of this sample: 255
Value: -25
